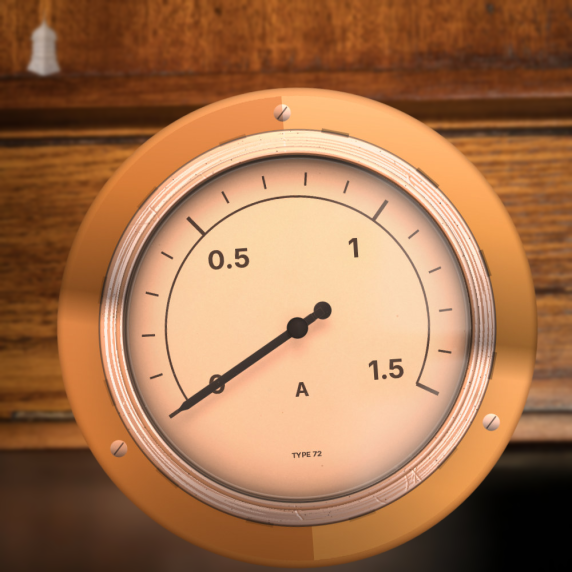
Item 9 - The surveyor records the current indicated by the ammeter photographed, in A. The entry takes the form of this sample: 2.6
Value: 0
